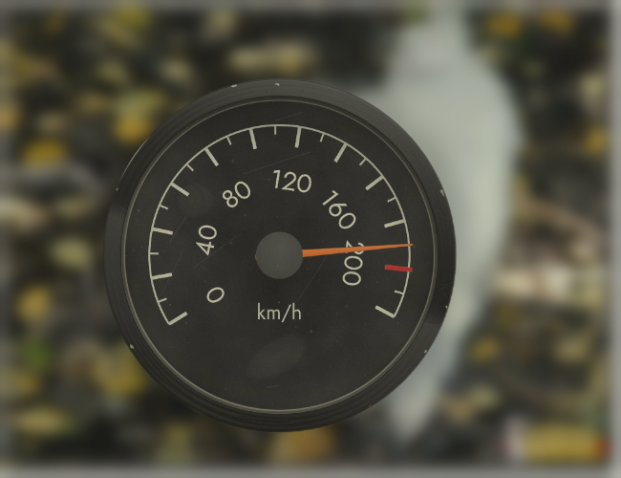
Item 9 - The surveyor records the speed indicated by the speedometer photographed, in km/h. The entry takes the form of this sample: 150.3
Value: 190
